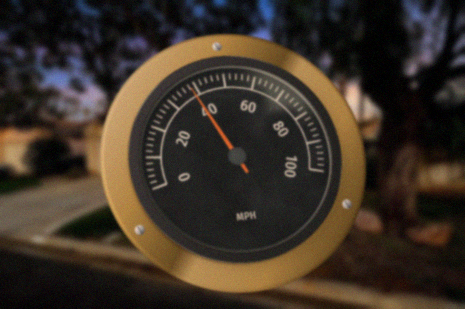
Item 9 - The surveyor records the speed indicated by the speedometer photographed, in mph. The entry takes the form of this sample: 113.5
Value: 38
